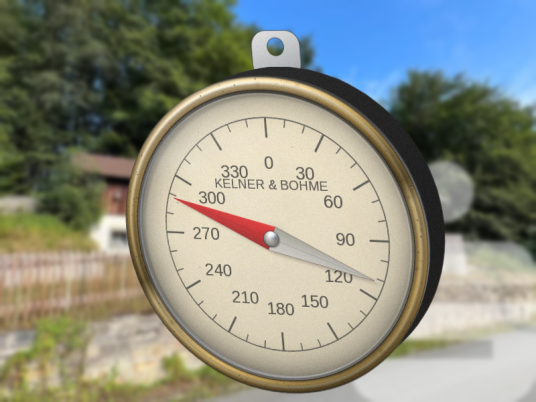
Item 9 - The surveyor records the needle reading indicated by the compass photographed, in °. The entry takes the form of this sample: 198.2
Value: 290
